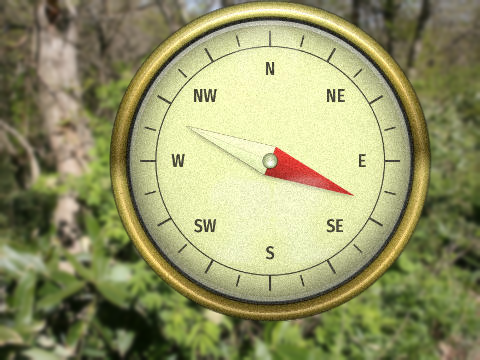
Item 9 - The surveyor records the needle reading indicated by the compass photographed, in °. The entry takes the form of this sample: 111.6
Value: 112.5
